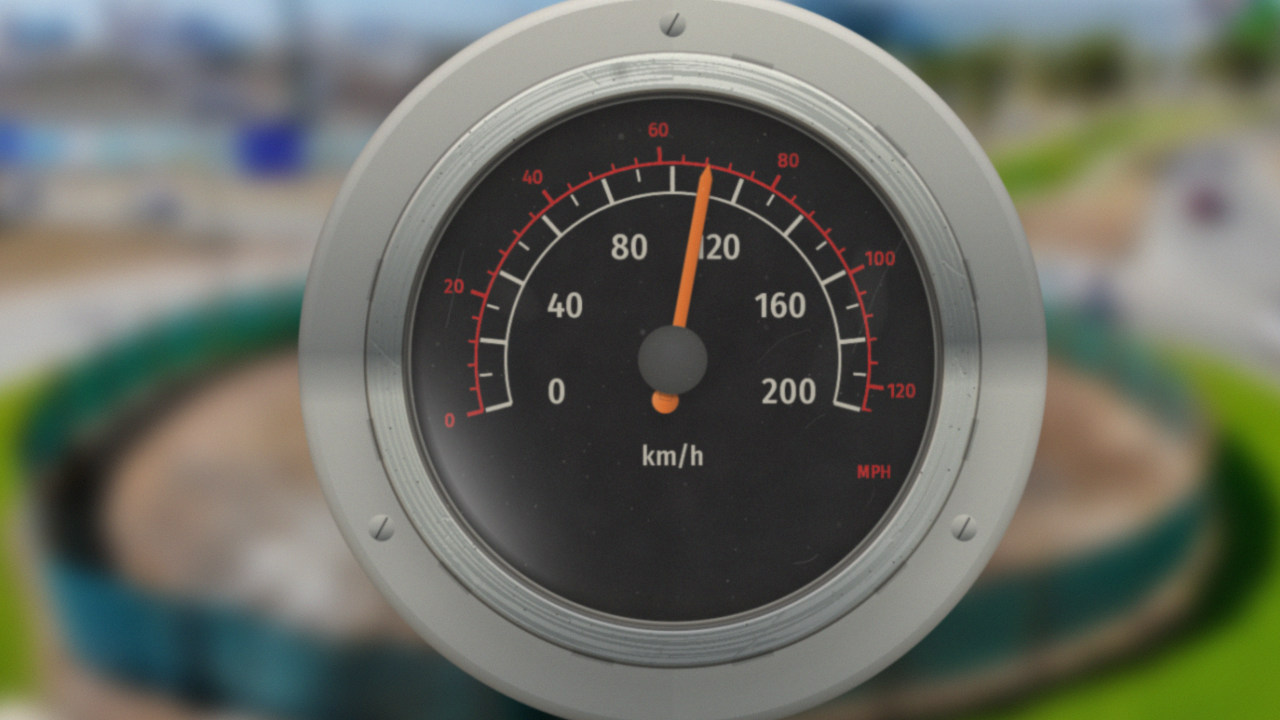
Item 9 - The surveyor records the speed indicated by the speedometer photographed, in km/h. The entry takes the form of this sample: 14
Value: 110
